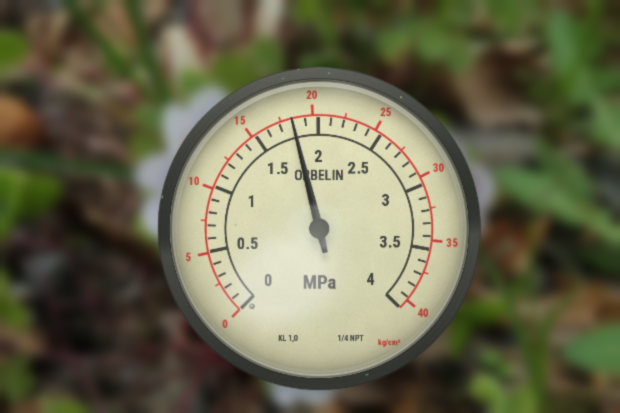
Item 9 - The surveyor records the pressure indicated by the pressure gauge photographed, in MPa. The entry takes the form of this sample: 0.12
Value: 1.8
